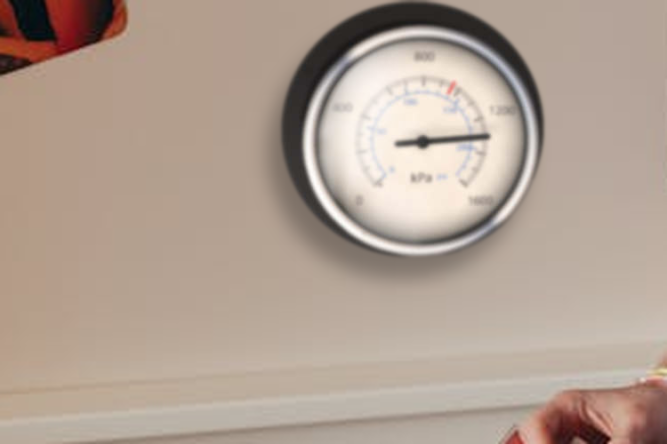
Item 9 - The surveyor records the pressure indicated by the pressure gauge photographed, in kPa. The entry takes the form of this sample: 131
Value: 1300
